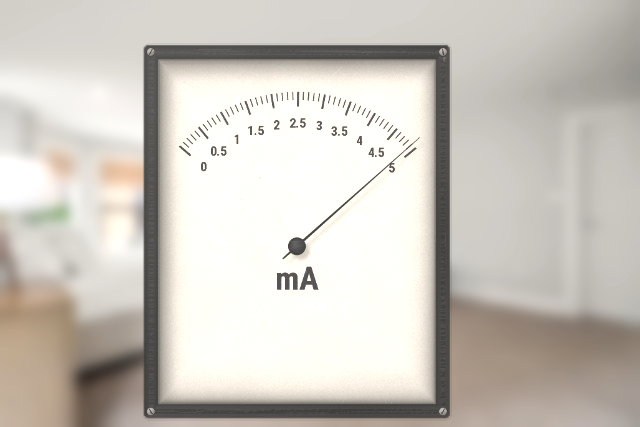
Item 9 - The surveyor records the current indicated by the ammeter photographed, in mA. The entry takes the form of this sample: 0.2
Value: 4.9
